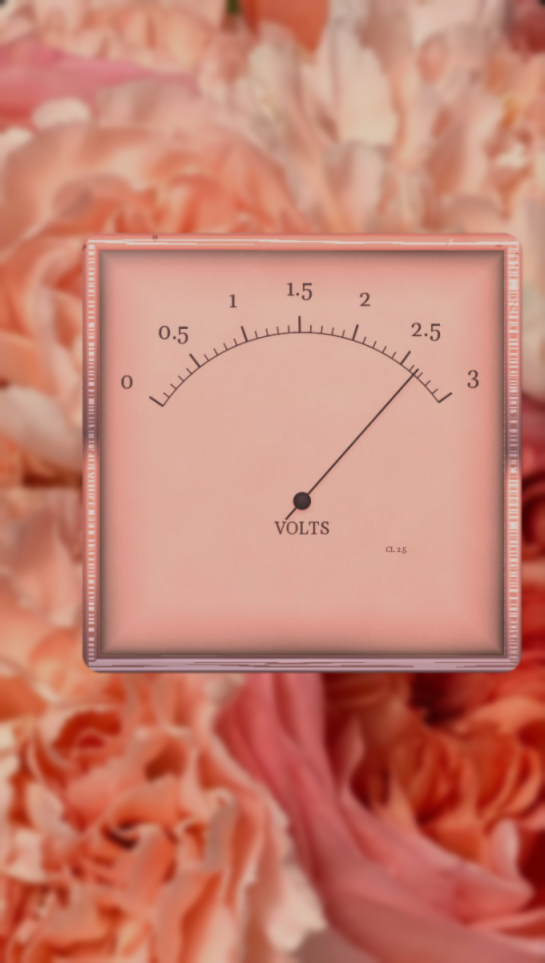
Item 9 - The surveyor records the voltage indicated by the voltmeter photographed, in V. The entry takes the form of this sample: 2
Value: 2.65
